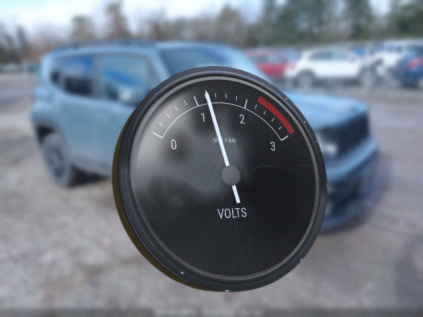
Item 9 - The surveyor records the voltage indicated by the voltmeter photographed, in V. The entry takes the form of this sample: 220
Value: 1.2
